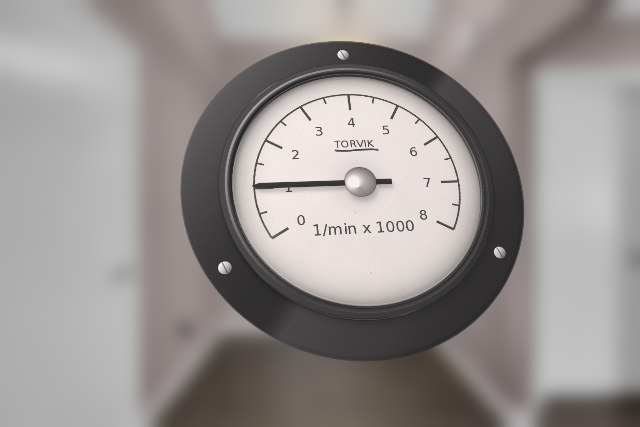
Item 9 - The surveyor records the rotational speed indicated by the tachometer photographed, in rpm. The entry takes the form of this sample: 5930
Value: 1000
